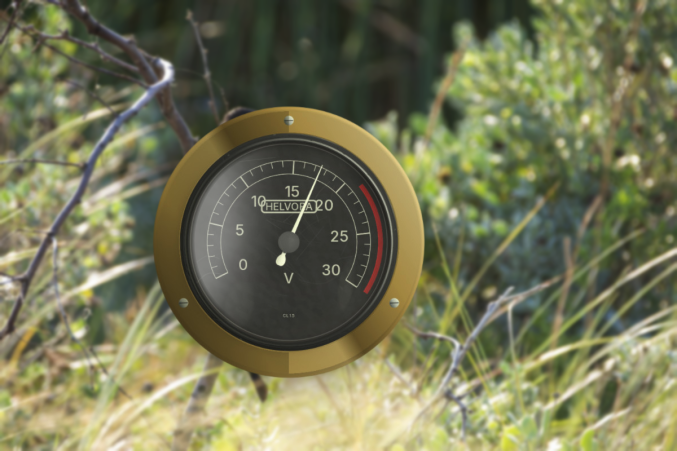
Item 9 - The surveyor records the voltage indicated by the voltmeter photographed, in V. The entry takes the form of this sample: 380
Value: 17.5
